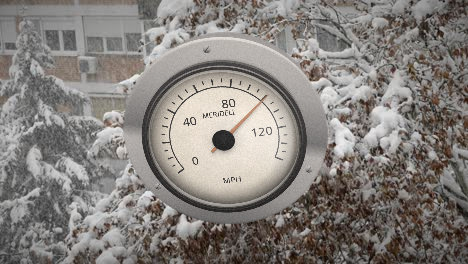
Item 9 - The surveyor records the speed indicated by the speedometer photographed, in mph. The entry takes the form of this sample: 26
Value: 100
